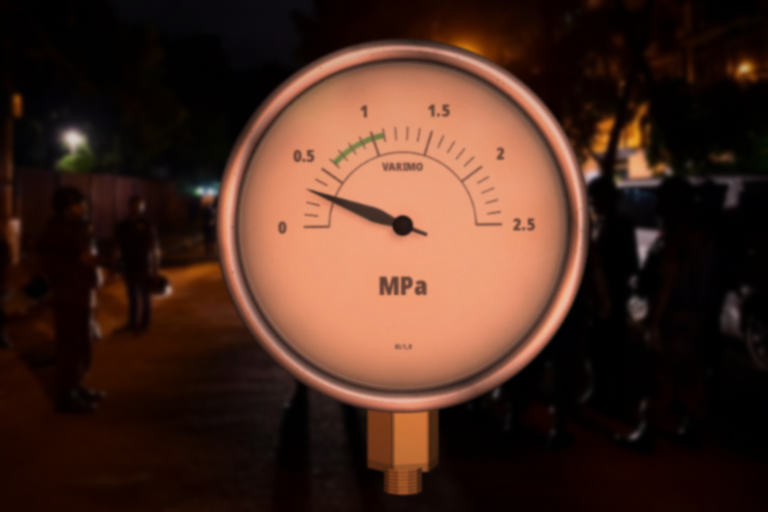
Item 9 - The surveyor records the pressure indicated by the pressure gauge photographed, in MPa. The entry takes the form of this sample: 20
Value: 0.3
